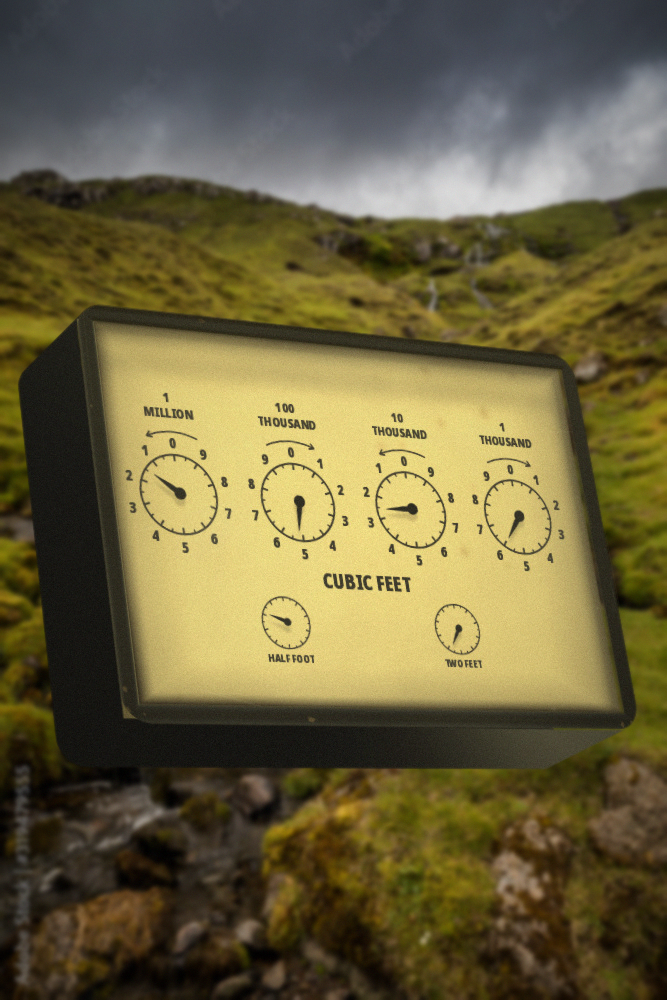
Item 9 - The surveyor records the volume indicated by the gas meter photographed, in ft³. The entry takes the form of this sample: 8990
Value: 152600
